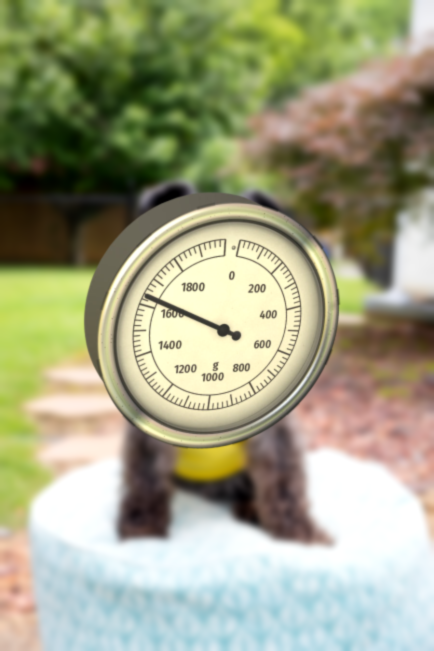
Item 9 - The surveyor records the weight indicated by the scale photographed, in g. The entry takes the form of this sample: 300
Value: 1640
